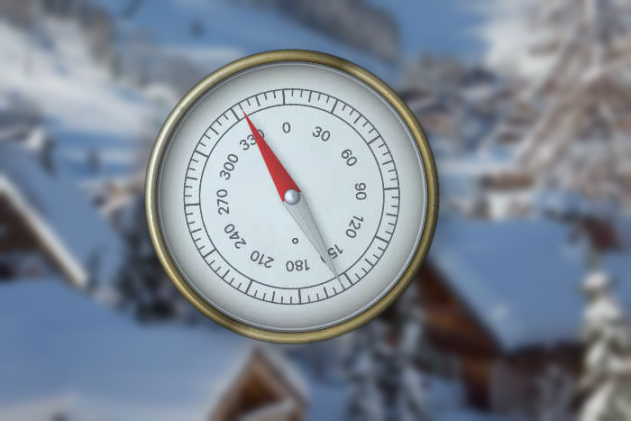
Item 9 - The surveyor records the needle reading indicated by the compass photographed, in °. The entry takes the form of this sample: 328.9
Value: 335
